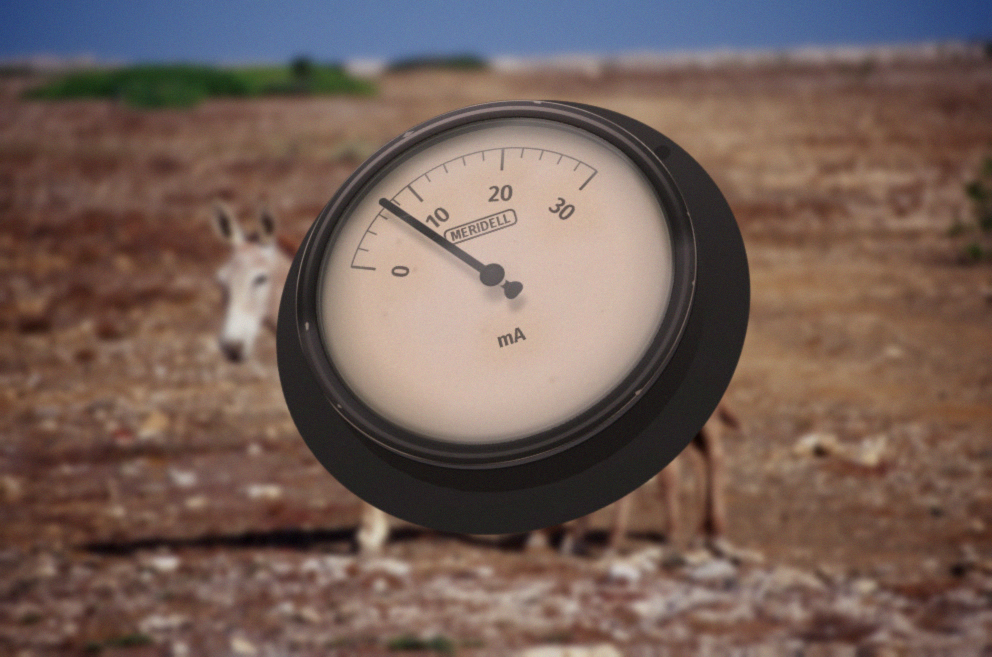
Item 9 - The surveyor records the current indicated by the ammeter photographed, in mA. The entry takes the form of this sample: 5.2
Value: 7
